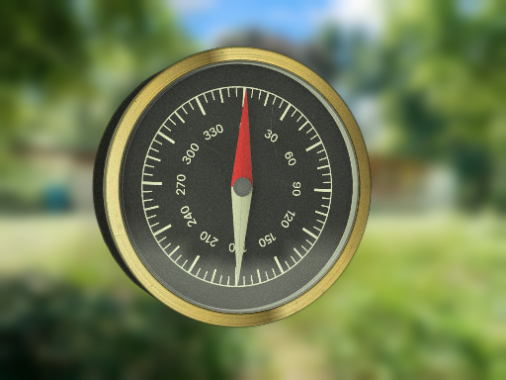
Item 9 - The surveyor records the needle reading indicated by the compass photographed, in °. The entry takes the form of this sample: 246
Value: 0
